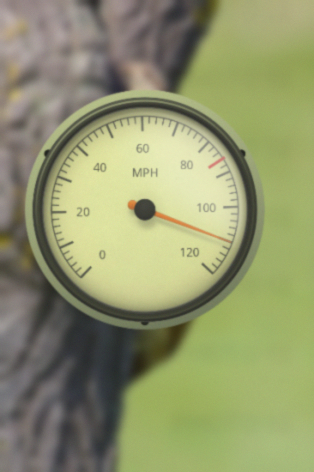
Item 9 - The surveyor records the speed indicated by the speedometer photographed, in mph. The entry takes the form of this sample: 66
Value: 110
